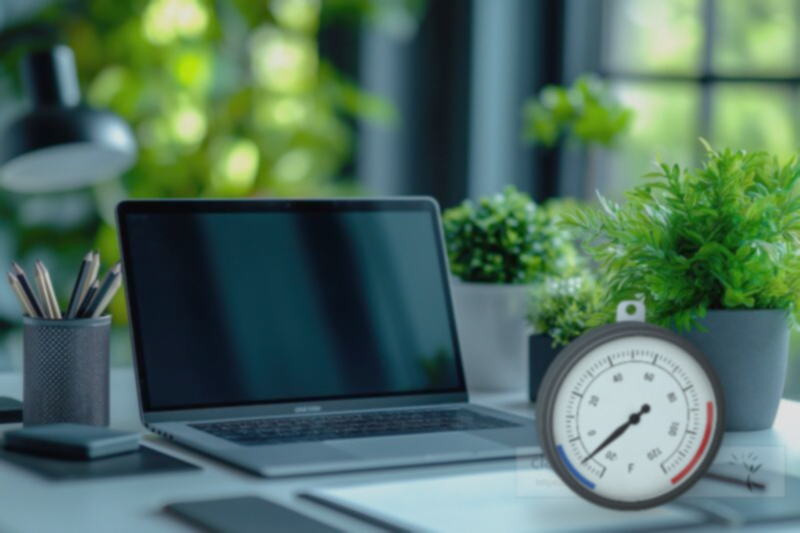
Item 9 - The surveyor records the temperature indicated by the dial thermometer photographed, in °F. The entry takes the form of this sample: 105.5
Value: -10
